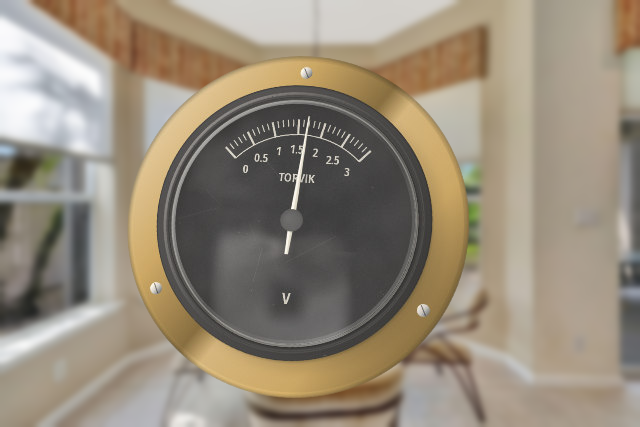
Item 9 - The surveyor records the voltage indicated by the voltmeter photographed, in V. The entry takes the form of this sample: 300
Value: 1.7
